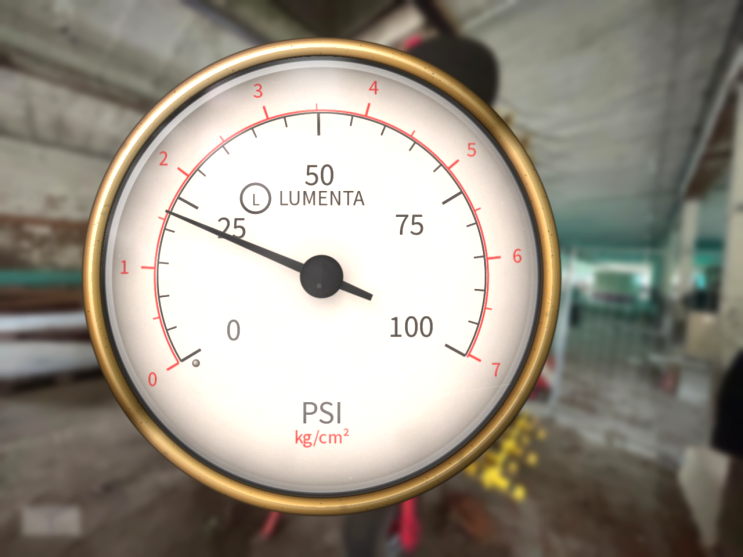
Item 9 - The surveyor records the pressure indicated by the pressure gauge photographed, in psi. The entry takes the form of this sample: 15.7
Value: 22.5
